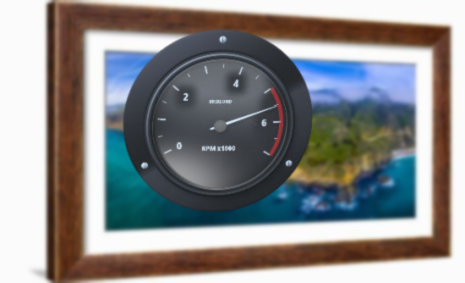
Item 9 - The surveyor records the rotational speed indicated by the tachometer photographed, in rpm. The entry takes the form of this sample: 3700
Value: 5500
